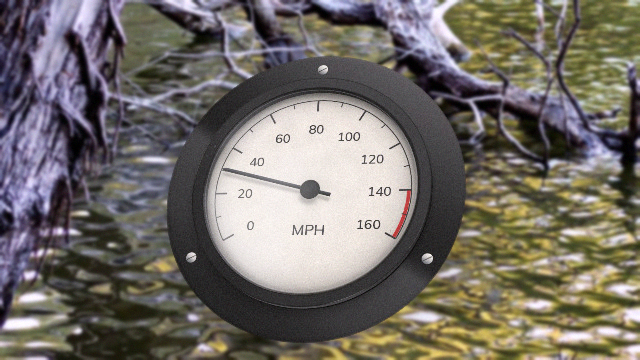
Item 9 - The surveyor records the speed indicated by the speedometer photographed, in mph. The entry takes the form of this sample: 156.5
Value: 30
